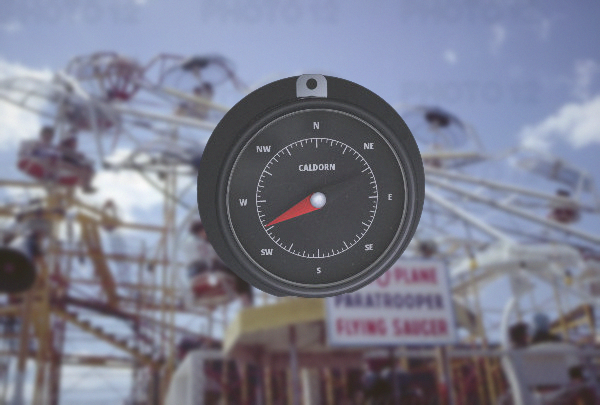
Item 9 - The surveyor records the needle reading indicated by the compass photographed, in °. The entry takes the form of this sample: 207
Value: 245
